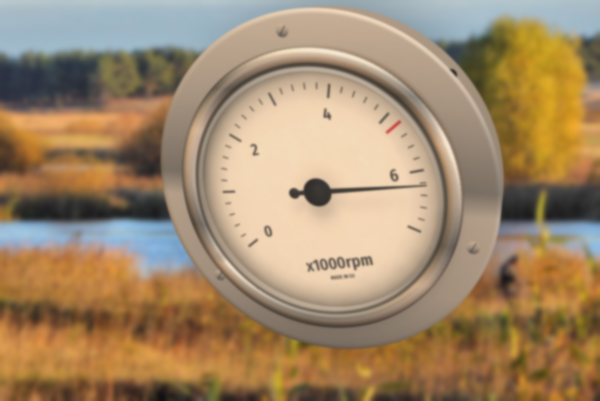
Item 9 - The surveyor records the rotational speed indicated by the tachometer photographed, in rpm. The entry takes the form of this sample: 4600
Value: 6200
